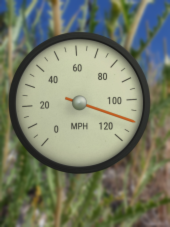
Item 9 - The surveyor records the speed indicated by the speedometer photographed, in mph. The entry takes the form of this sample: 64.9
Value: 110
